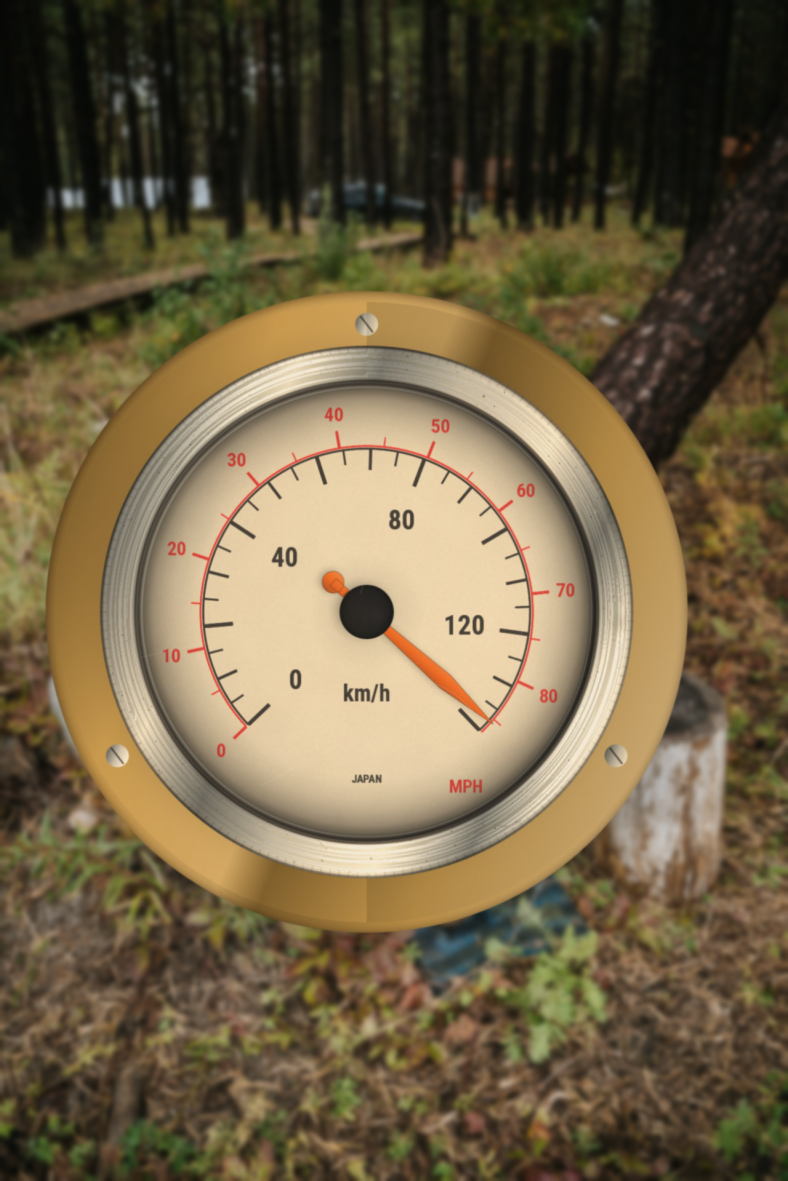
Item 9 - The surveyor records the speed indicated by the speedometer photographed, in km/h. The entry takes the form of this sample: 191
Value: 137.5
